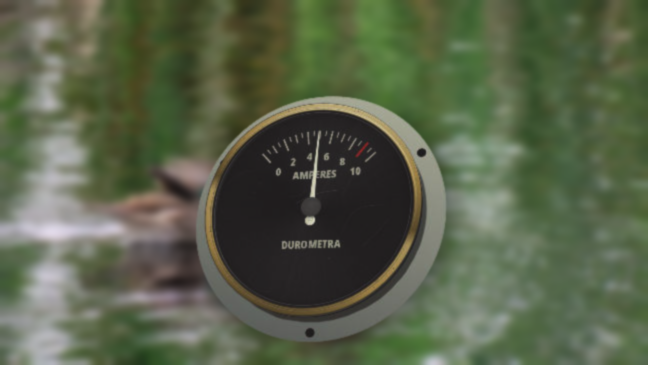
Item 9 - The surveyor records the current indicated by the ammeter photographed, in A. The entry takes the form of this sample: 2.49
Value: 5
